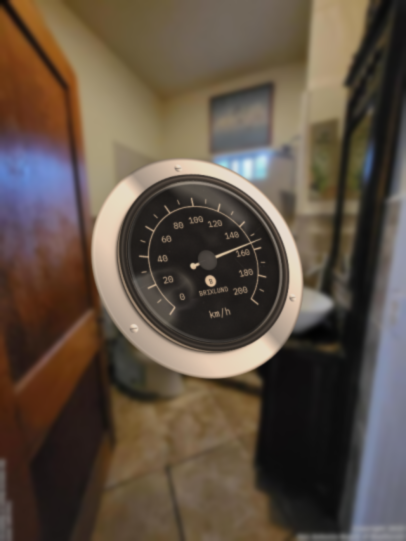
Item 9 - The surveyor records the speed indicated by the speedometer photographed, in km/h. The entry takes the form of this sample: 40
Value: 155
